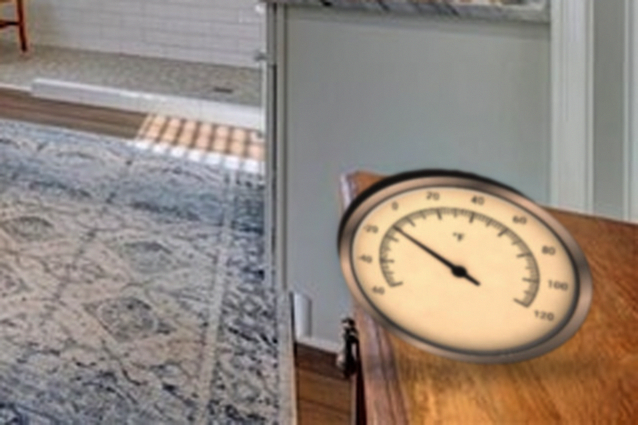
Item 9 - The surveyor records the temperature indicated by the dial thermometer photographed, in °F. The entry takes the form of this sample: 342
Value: -10
